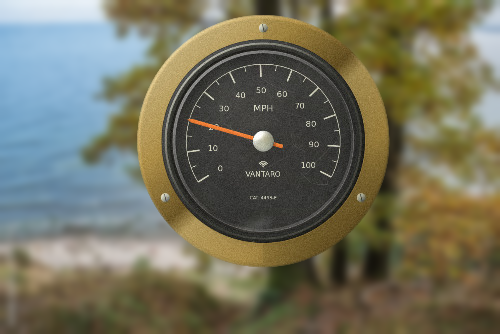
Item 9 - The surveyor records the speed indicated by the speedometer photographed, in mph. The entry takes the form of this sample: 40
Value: 20
